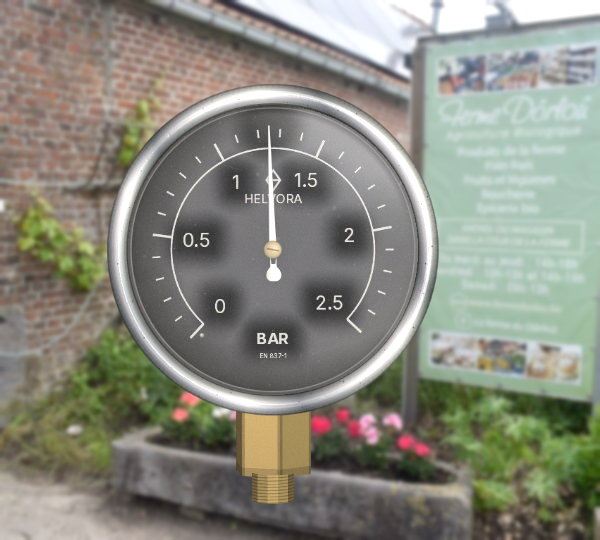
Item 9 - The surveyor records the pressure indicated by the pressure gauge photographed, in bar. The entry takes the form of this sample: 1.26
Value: 1.25
